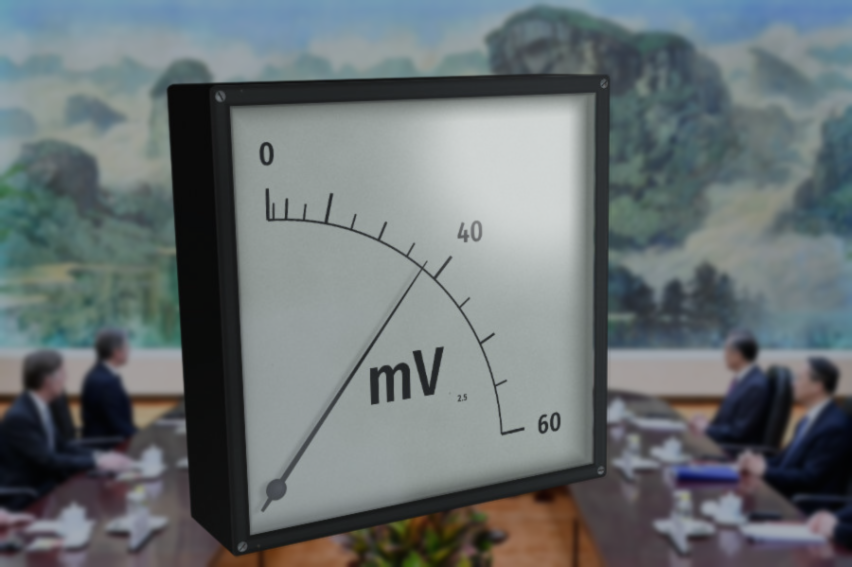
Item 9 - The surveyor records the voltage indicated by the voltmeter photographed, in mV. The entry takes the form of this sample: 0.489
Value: 37.5
